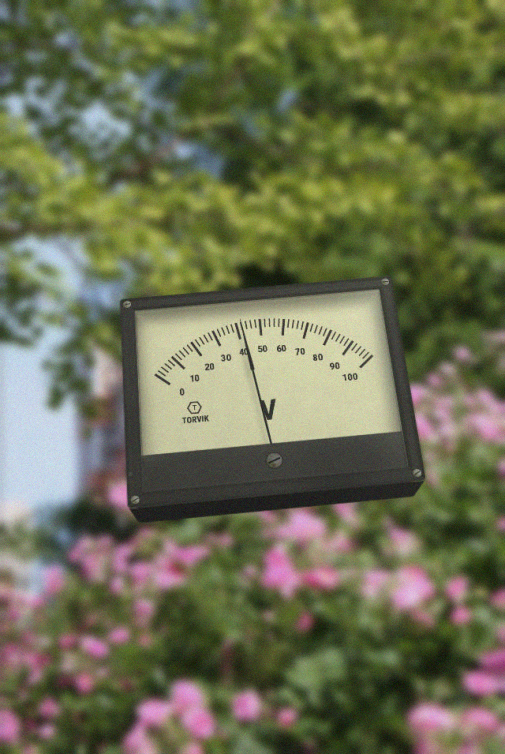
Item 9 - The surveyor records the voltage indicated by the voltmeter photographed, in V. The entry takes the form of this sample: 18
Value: 42
